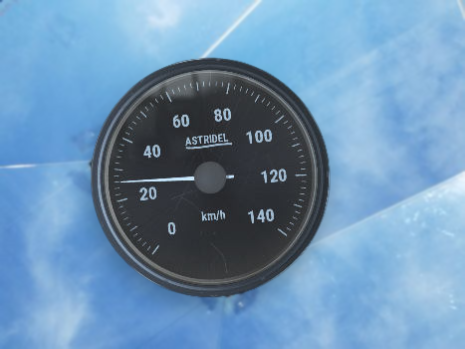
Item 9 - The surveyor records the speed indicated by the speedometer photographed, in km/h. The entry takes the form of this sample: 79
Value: 26
